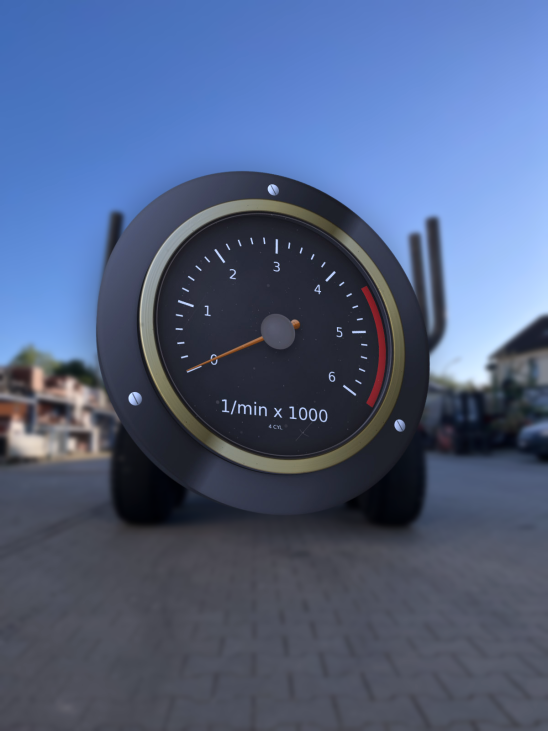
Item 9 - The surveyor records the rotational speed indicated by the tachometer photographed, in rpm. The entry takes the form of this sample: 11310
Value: 0
